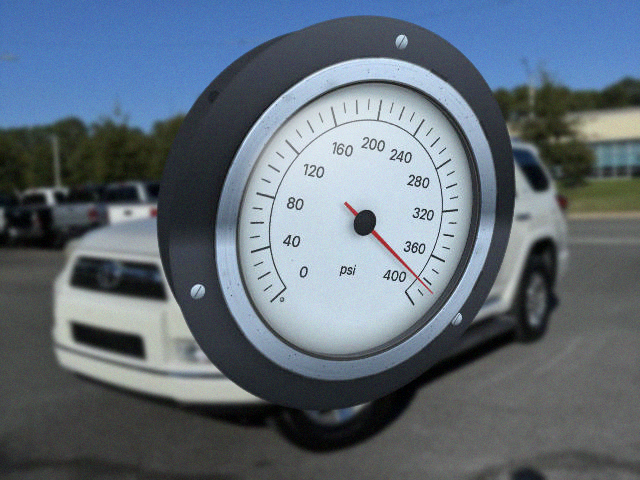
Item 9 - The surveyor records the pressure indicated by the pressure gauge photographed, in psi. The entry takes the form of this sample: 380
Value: 385
